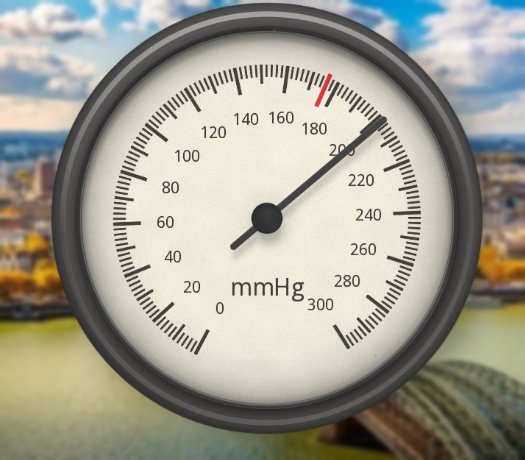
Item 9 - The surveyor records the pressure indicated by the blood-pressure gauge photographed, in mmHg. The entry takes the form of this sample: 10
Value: 202
